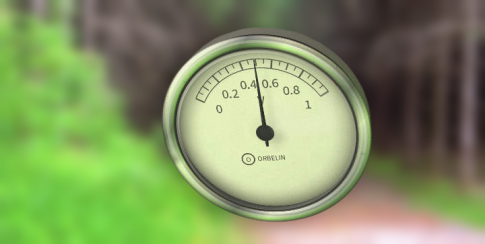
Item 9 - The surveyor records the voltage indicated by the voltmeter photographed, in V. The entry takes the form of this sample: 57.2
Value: 0.5
